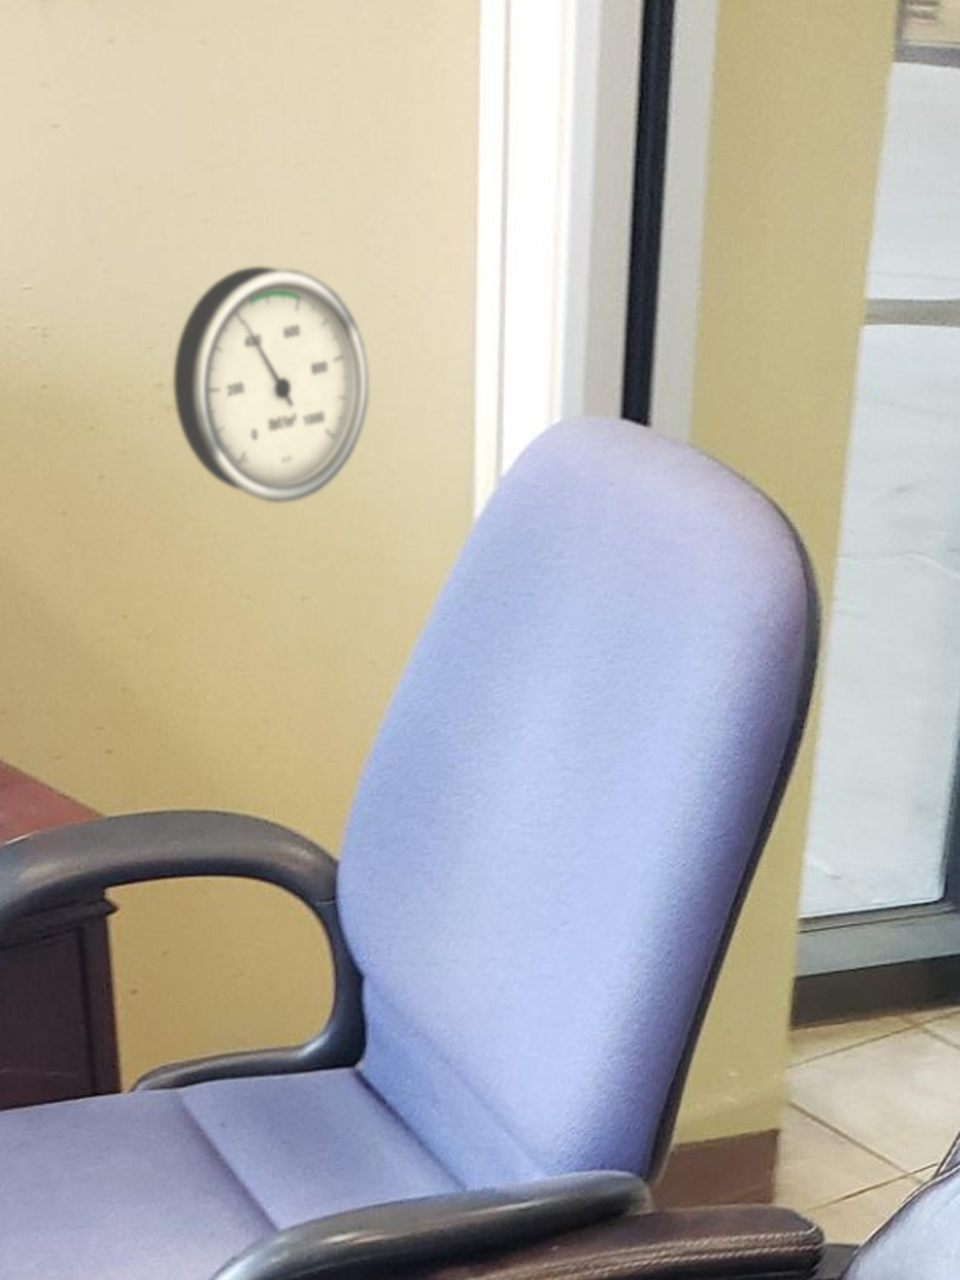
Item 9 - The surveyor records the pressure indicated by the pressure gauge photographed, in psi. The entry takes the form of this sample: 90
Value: 400
